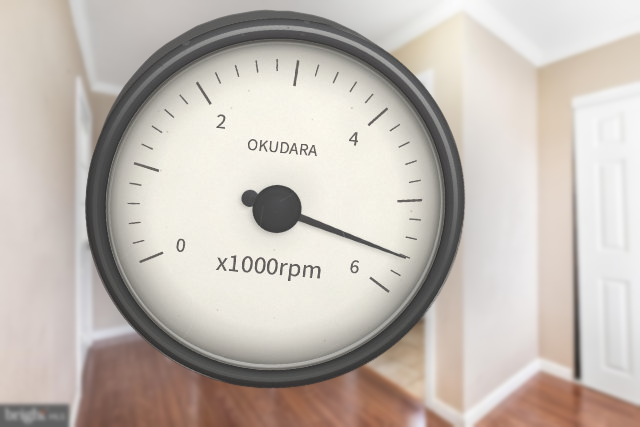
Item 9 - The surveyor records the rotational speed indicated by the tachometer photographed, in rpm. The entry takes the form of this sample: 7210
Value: 5600
